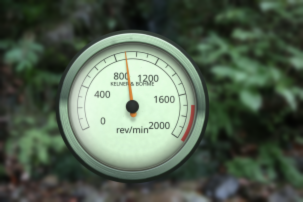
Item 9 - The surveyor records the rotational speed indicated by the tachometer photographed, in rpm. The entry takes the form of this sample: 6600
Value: 900
